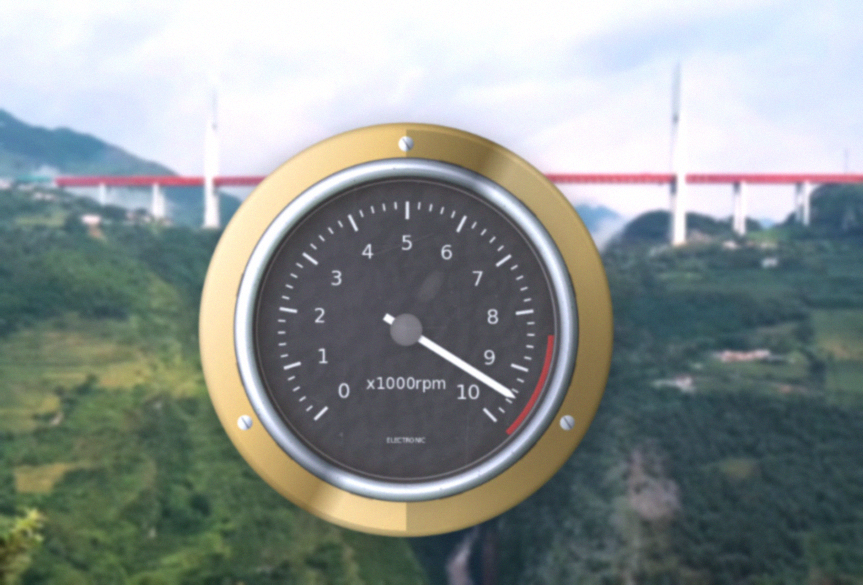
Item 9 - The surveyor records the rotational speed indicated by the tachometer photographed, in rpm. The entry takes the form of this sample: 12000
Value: 9500
